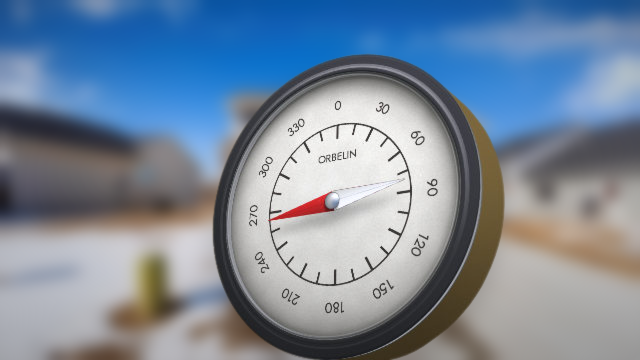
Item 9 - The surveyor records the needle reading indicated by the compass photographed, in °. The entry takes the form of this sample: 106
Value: 262.5
